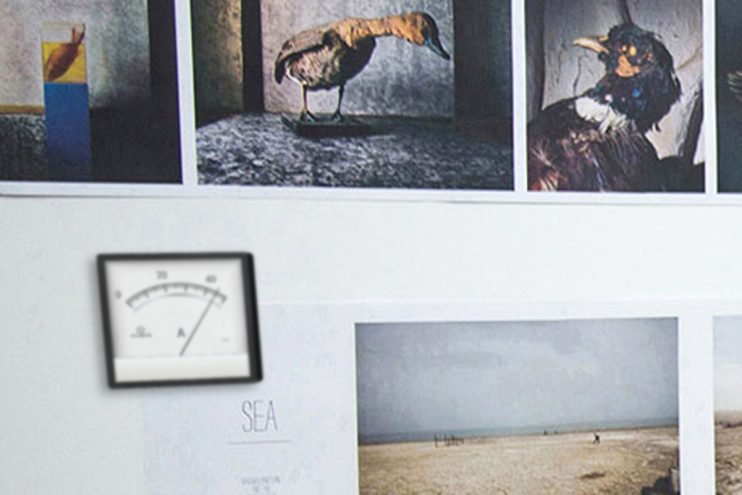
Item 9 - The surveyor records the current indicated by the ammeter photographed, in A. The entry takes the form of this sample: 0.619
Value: 45
